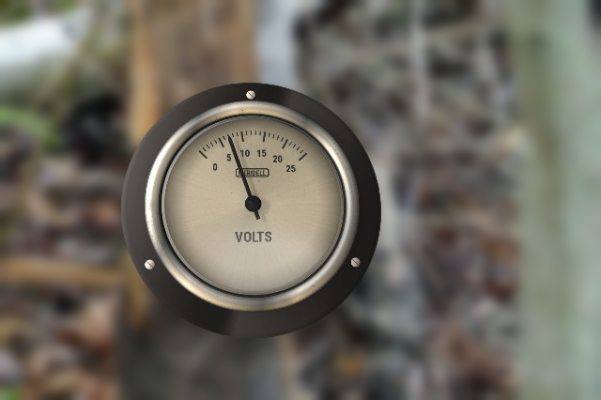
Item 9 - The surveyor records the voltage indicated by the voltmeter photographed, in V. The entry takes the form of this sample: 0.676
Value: 7
